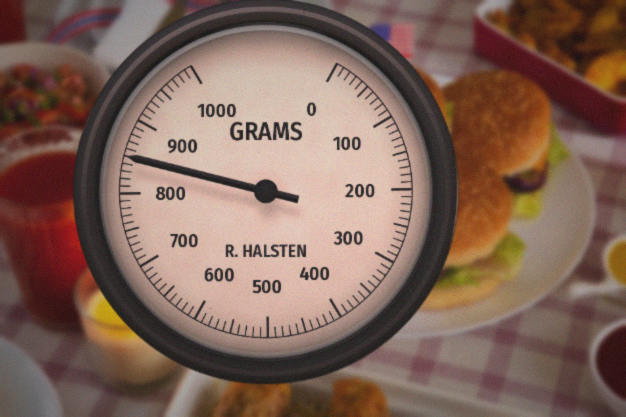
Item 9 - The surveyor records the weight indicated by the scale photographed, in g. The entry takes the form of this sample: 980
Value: 850
